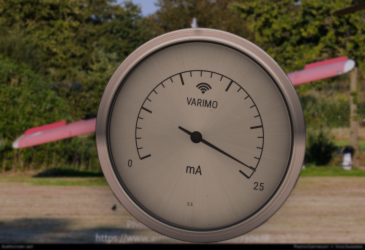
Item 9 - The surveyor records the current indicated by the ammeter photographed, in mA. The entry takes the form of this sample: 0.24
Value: 24
